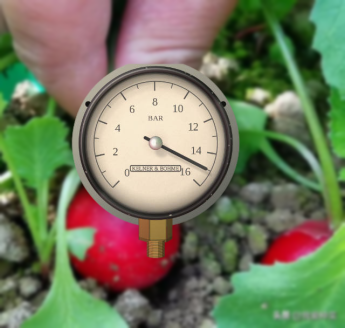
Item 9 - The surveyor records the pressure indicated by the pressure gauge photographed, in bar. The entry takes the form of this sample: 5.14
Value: 15
